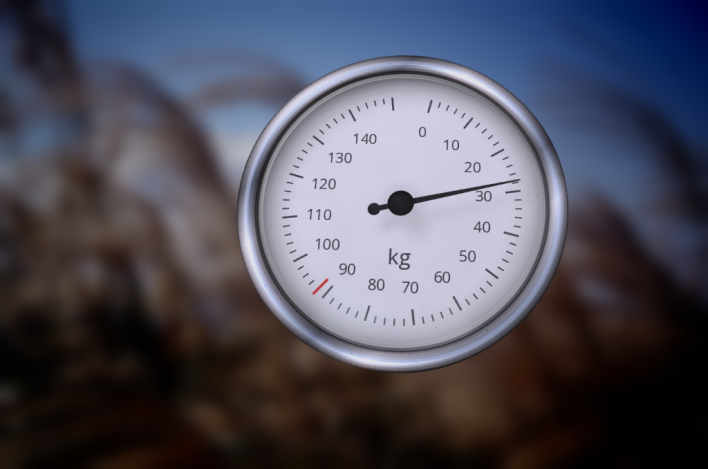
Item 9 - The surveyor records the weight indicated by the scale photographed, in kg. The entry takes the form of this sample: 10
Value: 28
